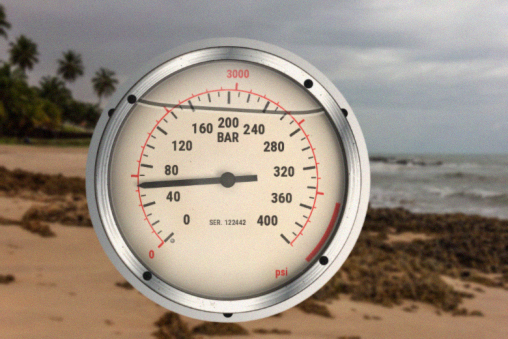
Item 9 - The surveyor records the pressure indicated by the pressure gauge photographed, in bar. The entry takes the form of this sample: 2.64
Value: 60
